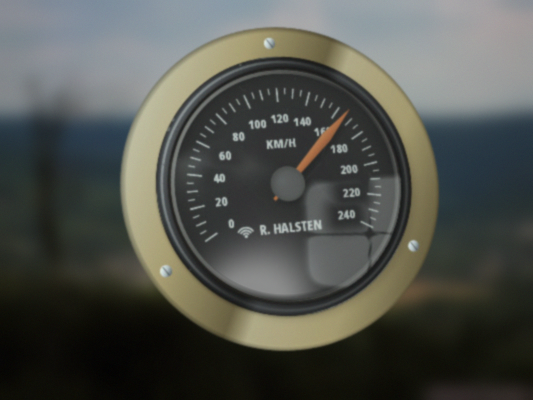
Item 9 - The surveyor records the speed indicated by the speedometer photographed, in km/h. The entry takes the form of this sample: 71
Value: 165
